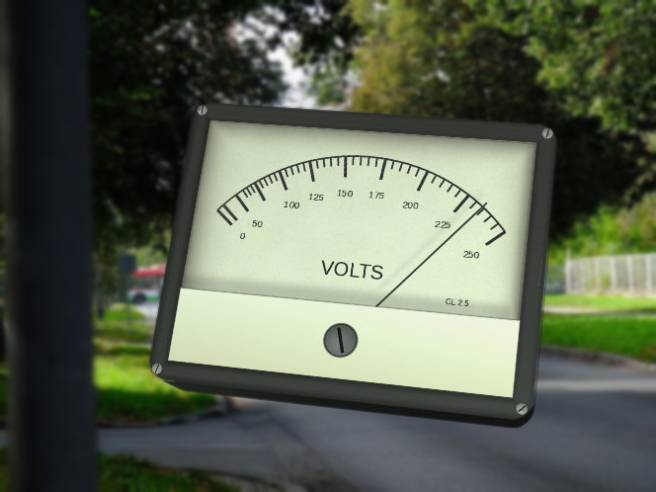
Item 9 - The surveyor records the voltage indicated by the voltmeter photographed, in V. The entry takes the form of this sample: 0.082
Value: 235
